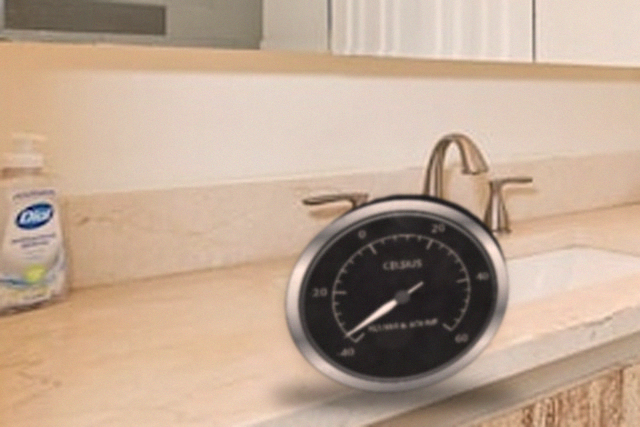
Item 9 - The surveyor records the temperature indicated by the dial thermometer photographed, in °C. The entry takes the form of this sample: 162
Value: -36
